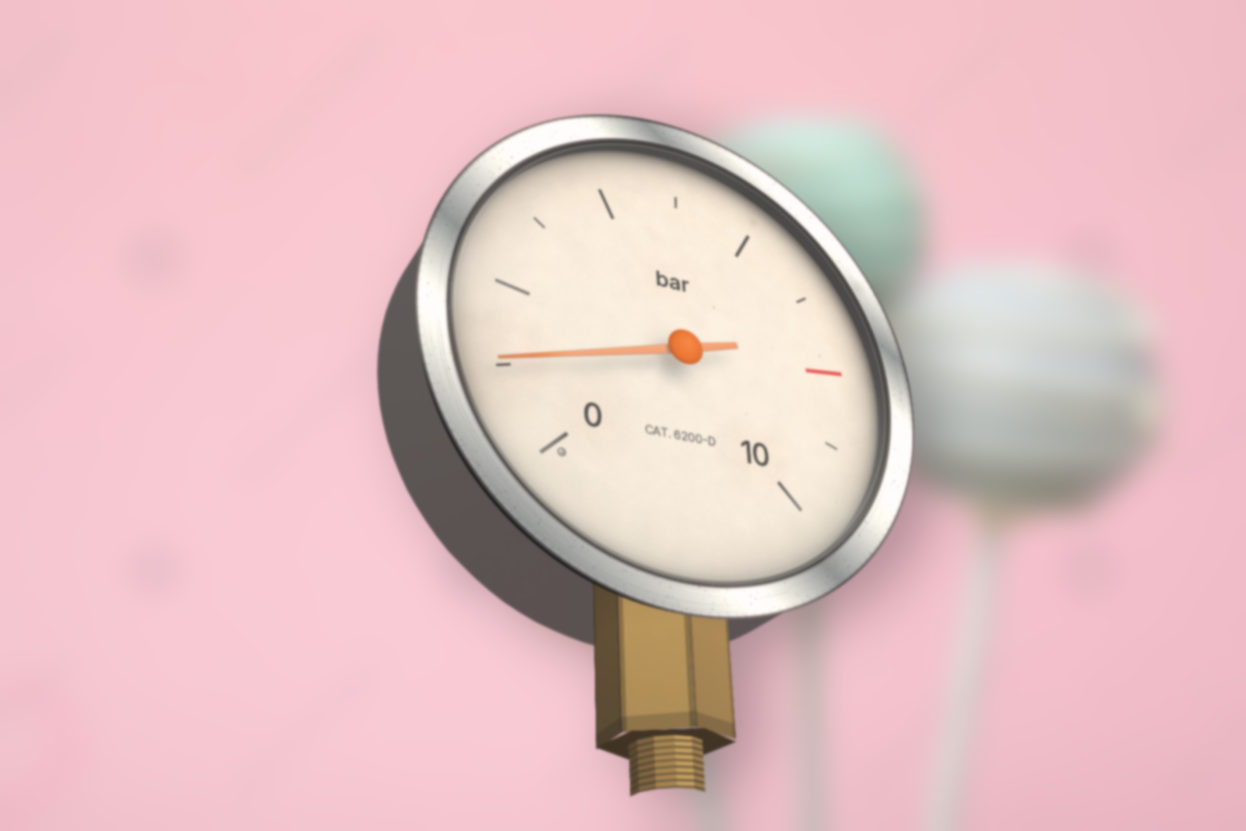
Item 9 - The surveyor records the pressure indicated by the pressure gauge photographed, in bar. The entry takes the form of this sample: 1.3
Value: 1
